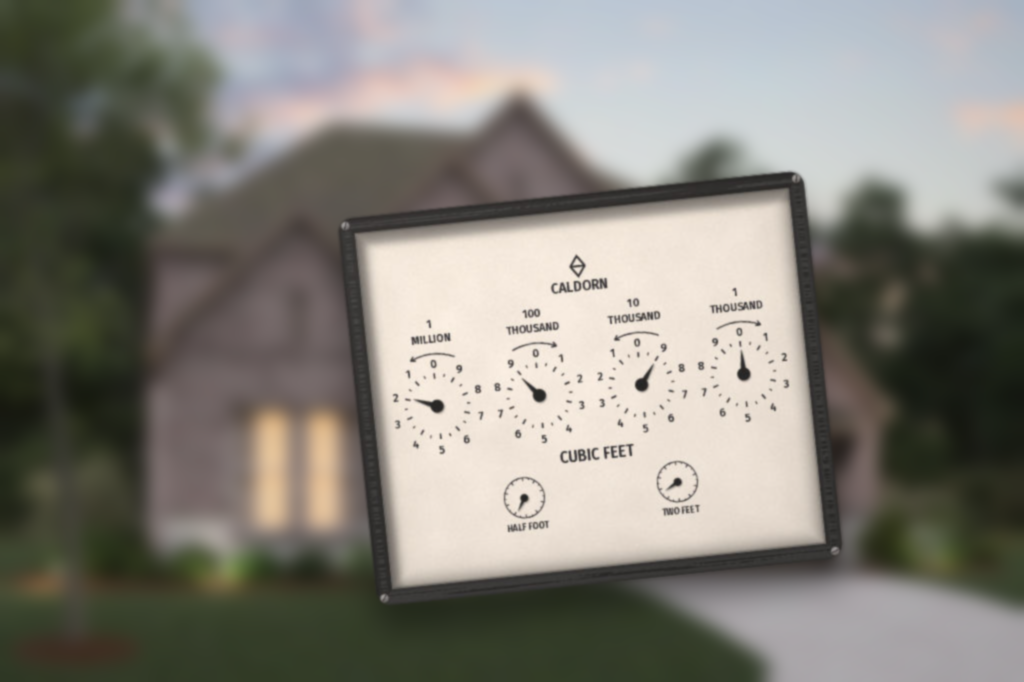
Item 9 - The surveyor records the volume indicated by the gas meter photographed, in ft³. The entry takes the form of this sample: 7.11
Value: 189000
